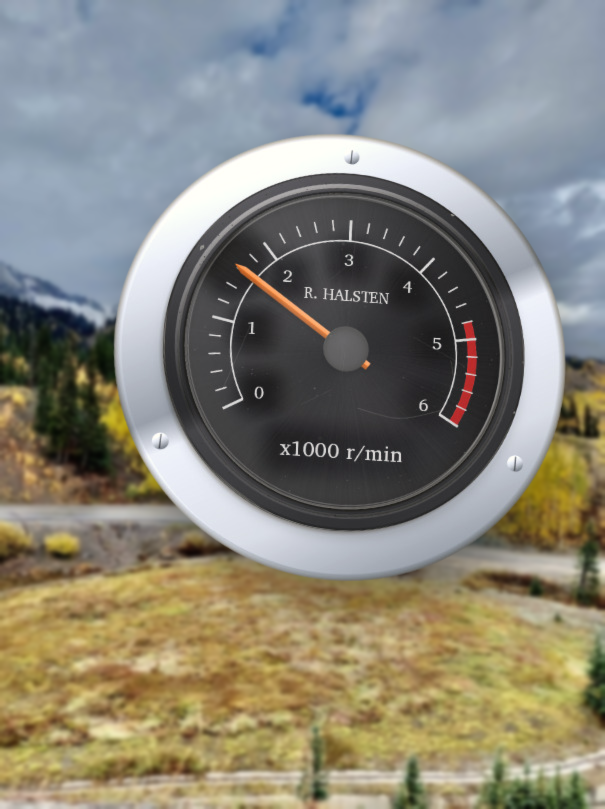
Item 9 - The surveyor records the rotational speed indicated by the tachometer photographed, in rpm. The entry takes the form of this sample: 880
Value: 1600
